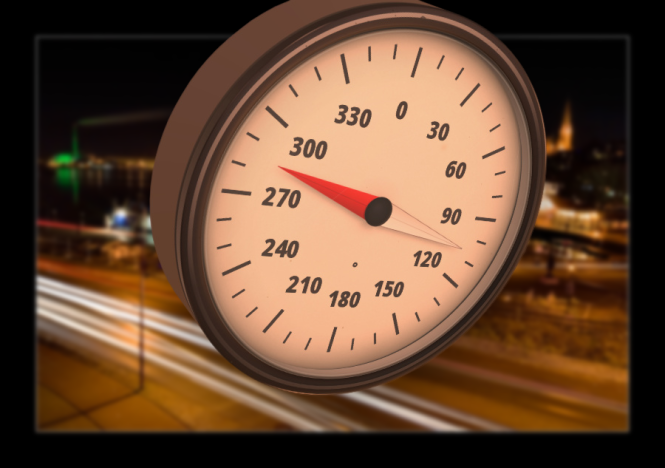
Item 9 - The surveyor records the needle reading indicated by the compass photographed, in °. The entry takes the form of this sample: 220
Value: 285
